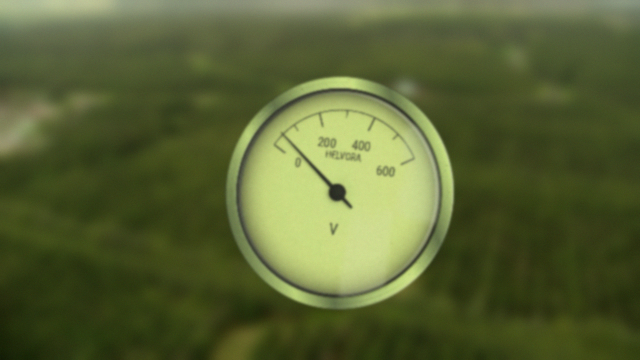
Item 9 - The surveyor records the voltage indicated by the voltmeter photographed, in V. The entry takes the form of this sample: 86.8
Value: 50
